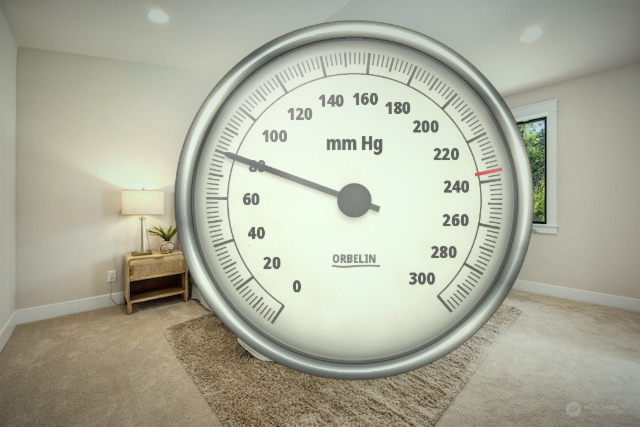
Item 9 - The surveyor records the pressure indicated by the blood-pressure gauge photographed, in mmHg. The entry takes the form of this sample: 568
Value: 80
